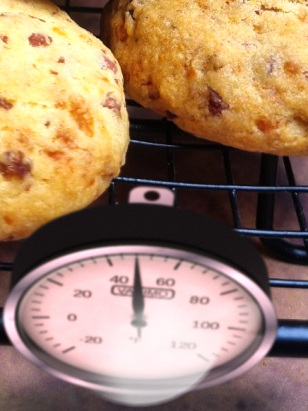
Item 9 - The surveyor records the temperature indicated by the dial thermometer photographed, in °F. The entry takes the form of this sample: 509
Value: 48
